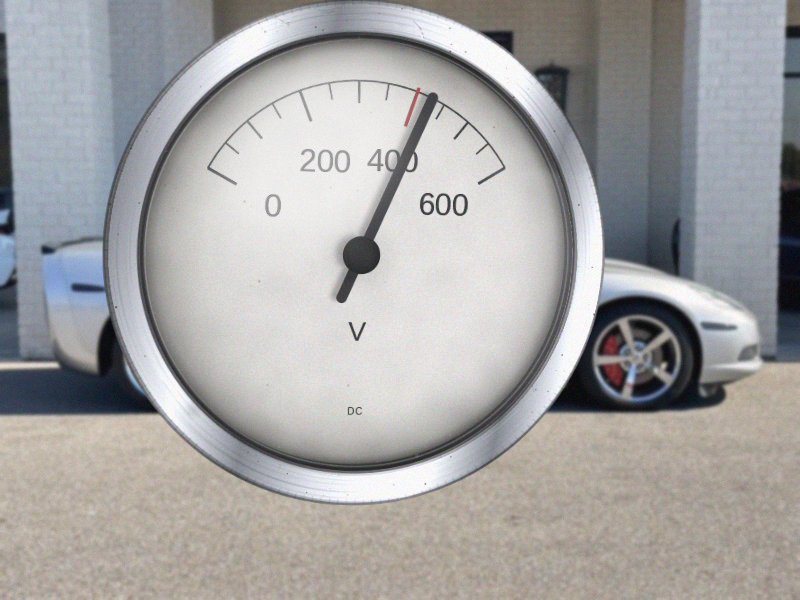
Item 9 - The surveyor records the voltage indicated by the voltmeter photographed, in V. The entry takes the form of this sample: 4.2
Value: 425
